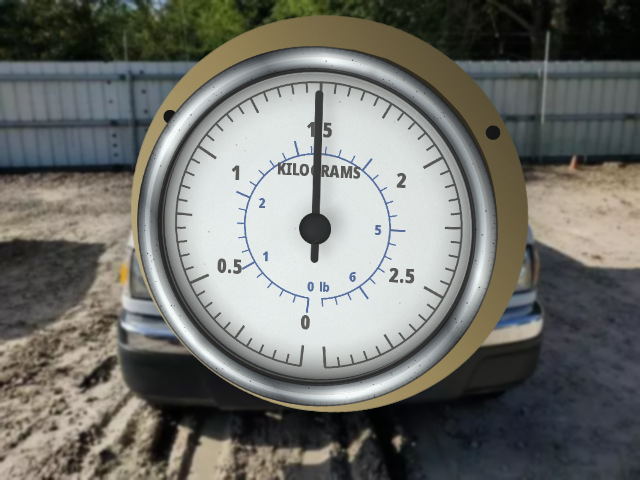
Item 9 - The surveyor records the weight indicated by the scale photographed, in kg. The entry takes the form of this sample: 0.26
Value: 1.5
